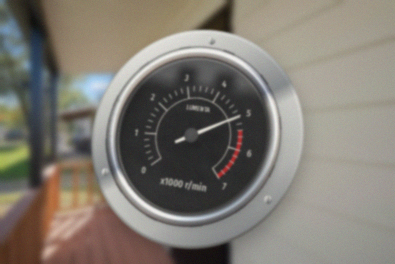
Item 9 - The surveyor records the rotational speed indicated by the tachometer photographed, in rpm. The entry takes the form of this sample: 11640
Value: 5000
